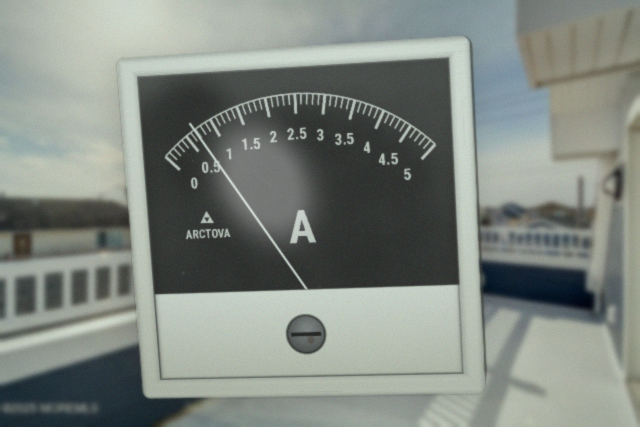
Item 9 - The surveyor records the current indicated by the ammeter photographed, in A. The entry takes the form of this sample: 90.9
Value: 0.7
